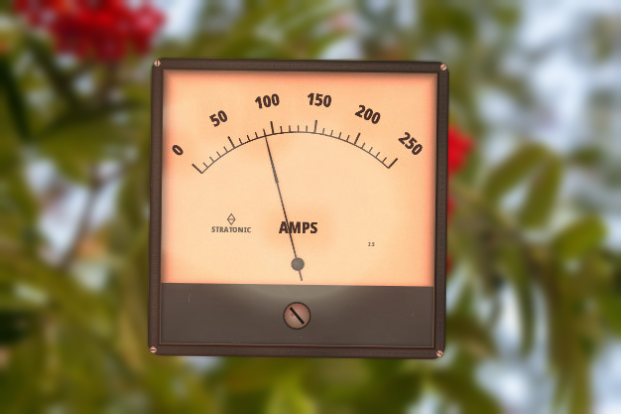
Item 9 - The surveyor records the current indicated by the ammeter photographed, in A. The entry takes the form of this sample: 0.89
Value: 90
